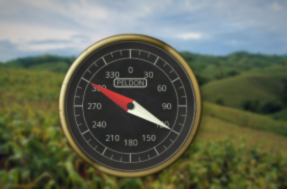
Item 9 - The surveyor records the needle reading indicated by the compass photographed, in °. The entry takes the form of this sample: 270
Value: 300
